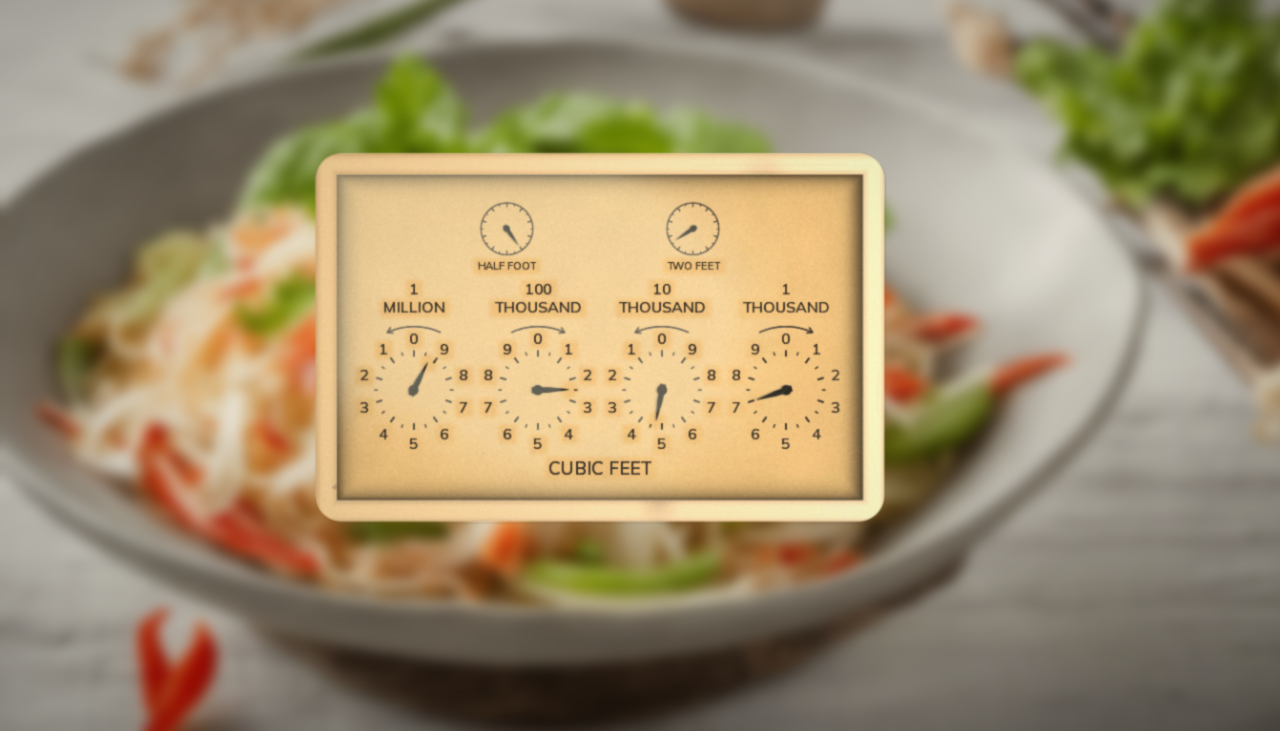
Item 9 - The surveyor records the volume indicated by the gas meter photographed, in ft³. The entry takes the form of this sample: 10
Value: 924700
